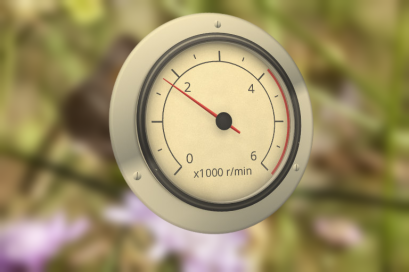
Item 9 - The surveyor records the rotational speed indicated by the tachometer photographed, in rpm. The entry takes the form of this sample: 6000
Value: 1750
